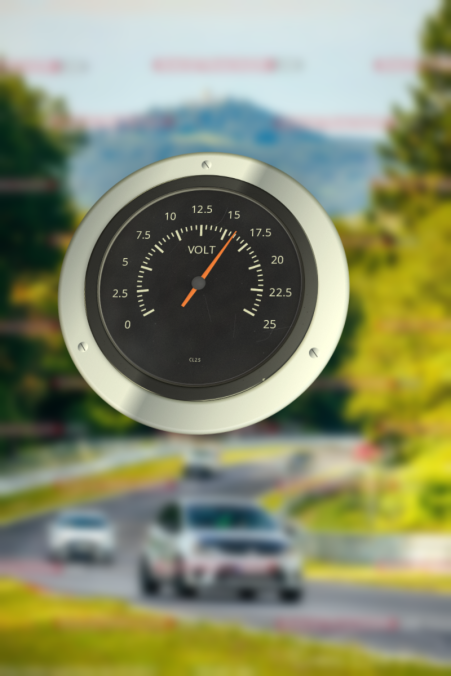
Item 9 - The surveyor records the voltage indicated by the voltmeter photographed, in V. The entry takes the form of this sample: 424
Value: 16
